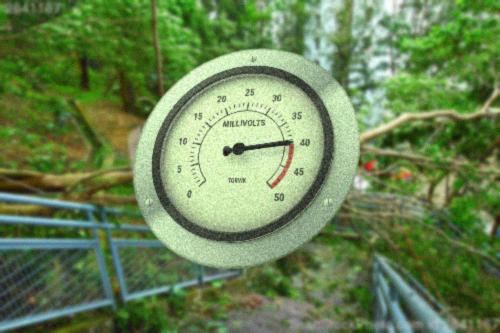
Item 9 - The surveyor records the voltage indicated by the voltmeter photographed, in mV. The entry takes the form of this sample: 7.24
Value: 40
